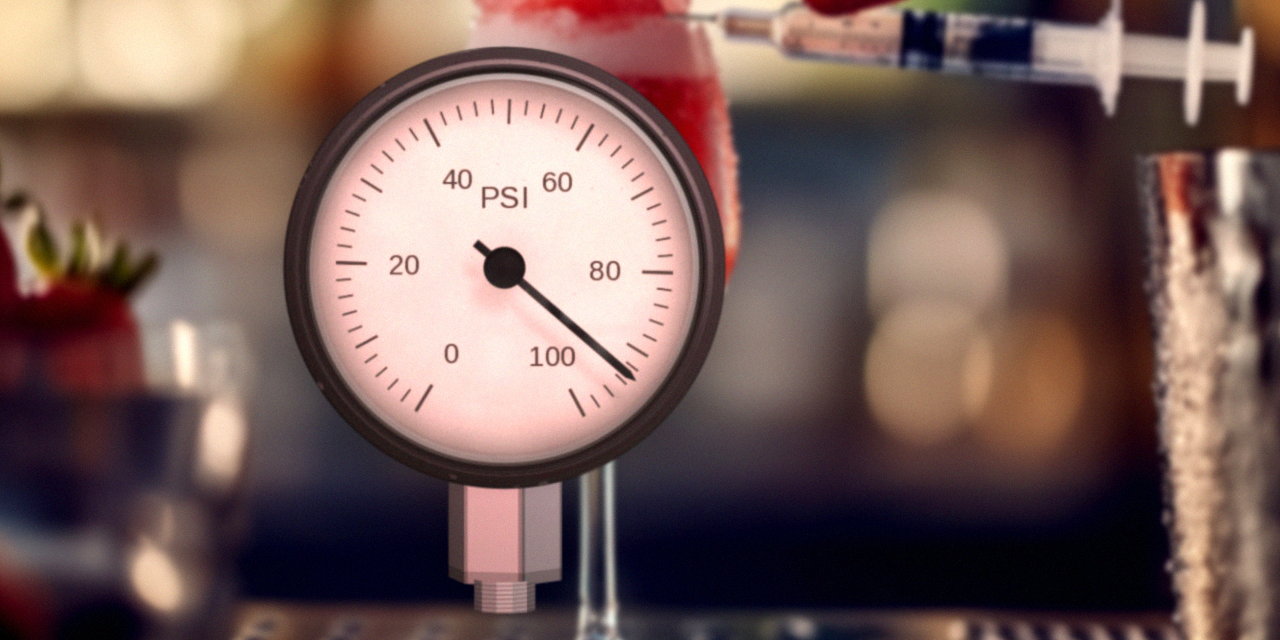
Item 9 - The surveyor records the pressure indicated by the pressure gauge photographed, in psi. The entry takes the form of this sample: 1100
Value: 93
